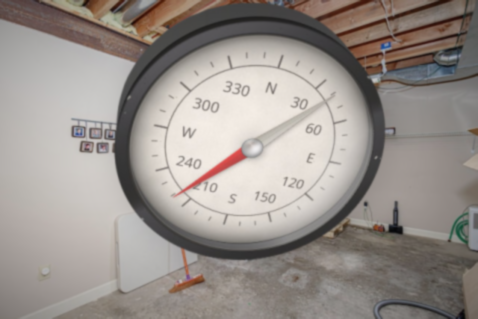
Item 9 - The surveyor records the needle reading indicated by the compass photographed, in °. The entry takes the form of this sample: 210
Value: 220
